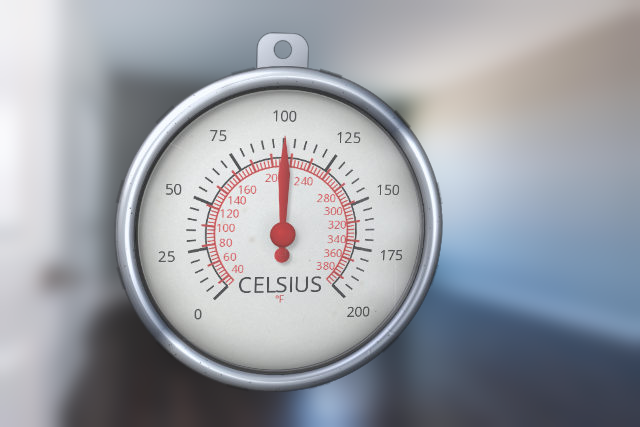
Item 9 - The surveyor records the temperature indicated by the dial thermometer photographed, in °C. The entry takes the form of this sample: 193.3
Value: 100
